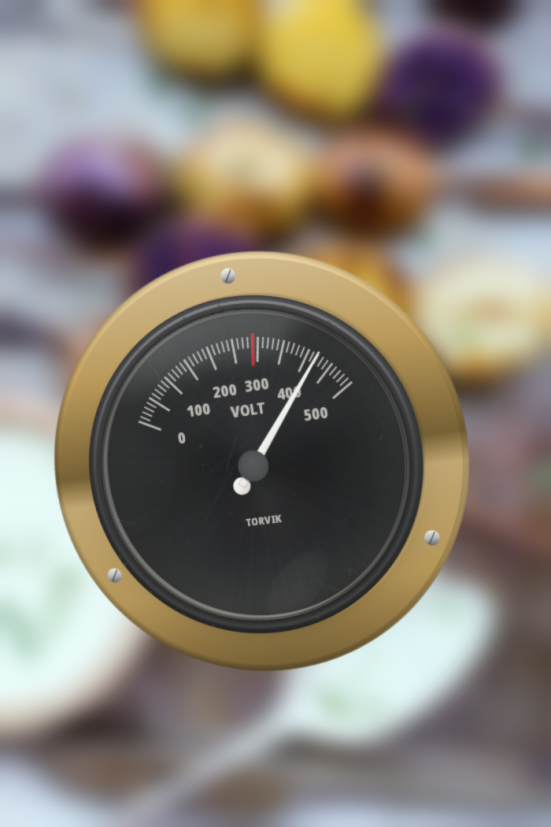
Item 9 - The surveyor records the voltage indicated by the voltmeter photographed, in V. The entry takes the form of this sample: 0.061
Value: 420
